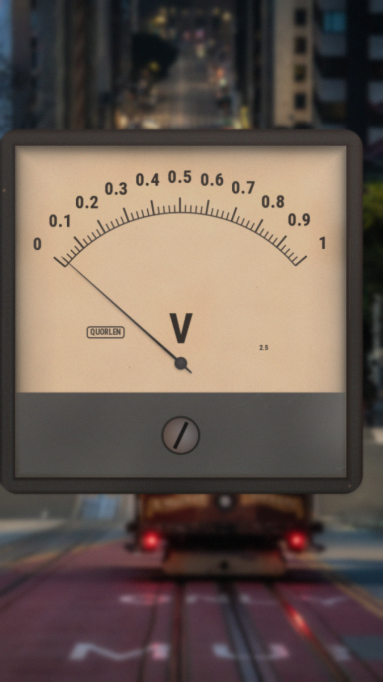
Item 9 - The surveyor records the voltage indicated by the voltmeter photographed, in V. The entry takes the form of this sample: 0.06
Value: 0.02
